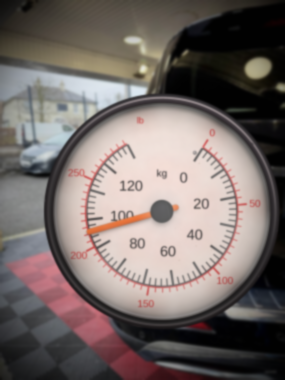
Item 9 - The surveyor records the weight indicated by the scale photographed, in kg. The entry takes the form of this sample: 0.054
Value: 96
